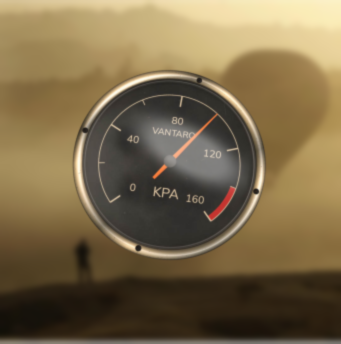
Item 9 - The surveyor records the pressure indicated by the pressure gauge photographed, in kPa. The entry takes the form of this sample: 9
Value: 100
